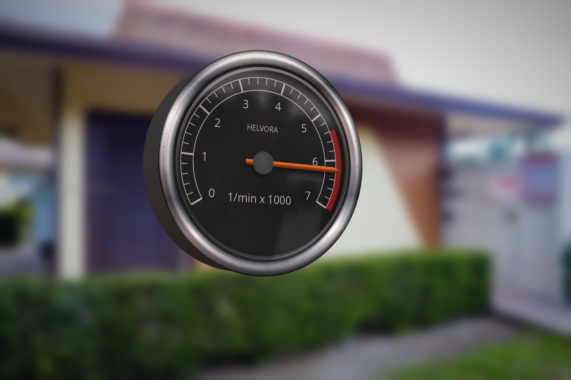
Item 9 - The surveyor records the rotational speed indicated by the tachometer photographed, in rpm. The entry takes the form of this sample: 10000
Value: 6200
